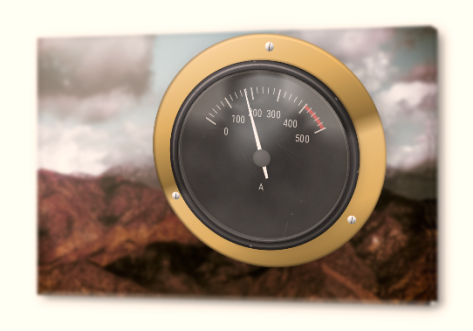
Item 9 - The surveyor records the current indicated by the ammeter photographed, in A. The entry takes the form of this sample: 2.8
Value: 180
